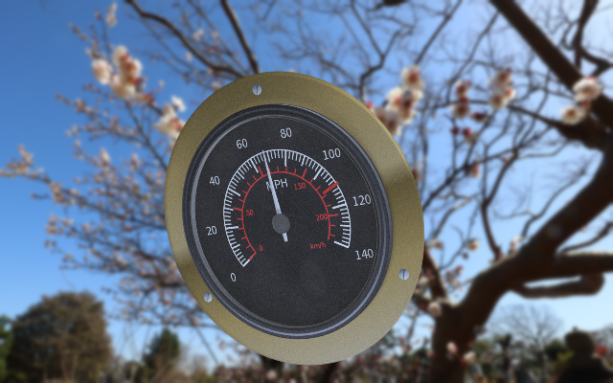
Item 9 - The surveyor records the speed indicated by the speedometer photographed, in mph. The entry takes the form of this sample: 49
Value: 70
